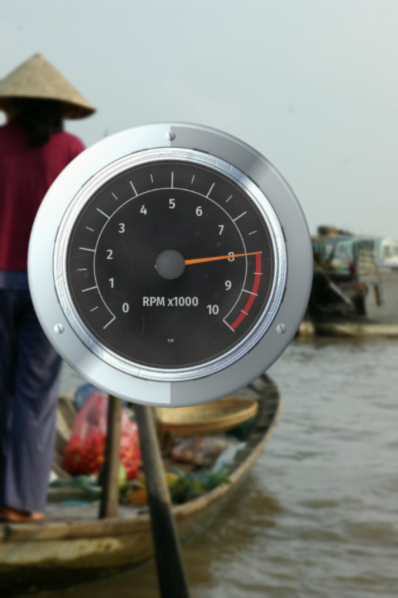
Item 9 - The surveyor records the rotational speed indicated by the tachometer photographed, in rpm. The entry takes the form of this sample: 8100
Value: 8000
